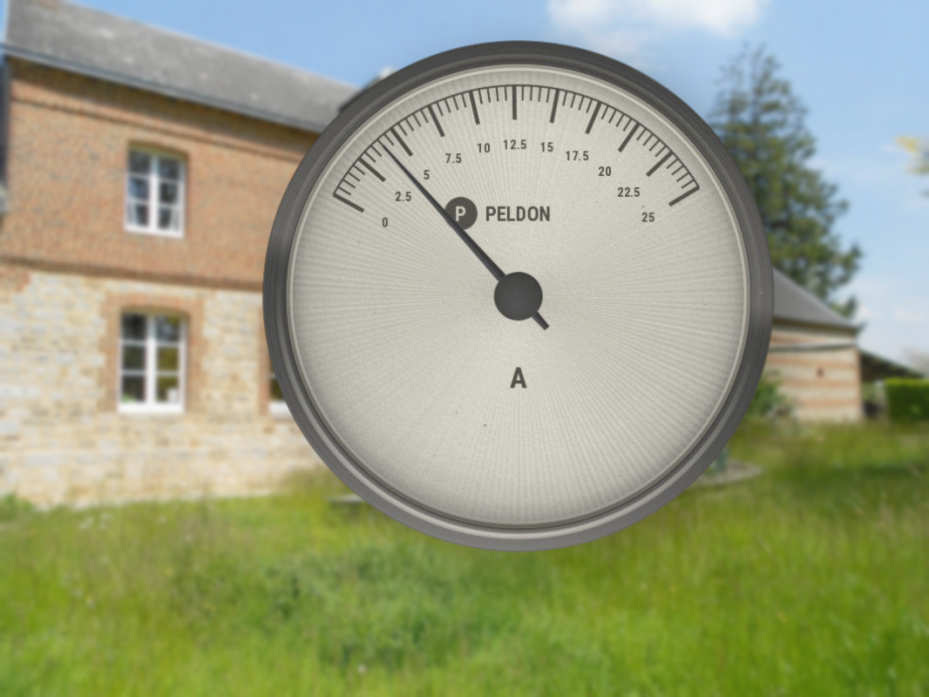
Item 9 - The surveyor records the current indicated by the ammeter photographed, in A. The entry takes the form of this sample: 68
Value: 4
